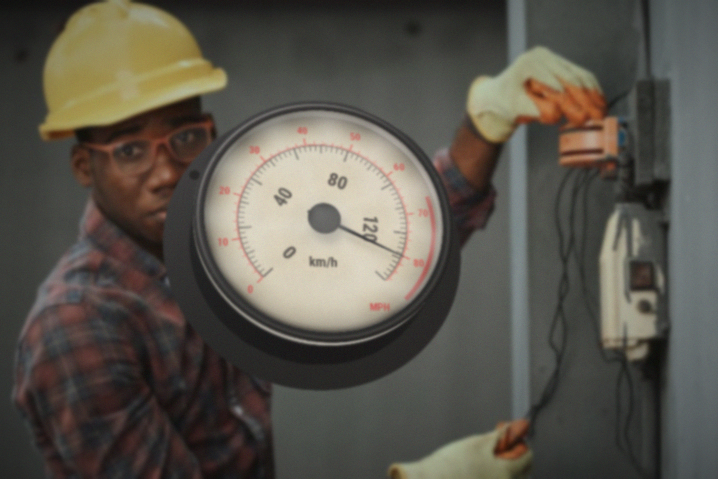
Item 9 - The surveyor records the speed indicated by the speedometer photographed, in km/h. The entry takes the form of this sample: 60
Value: 130
